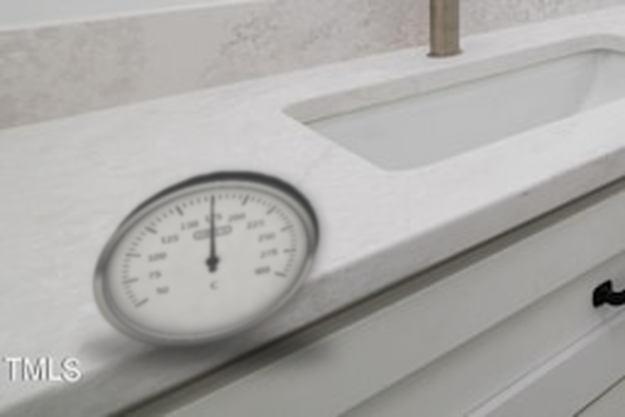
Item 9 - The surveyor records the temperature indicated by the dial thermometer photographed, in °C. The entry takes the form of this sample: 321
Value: 175
